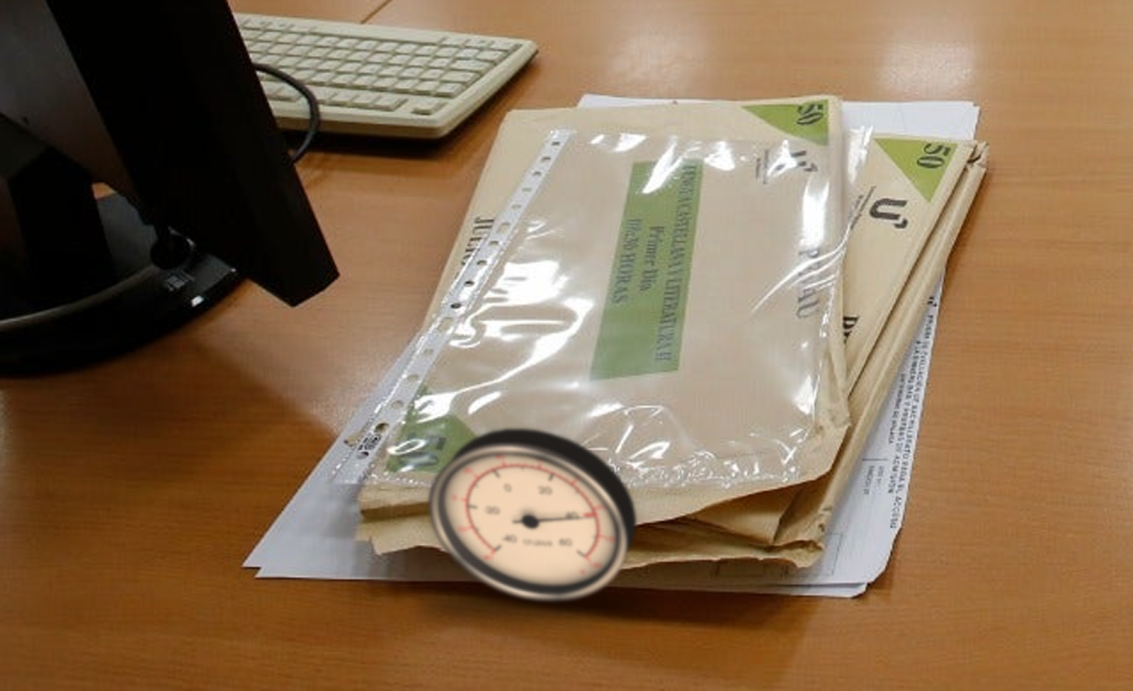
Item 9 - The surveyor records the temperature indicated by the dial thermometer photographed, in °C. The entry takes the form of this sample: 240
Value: 40
